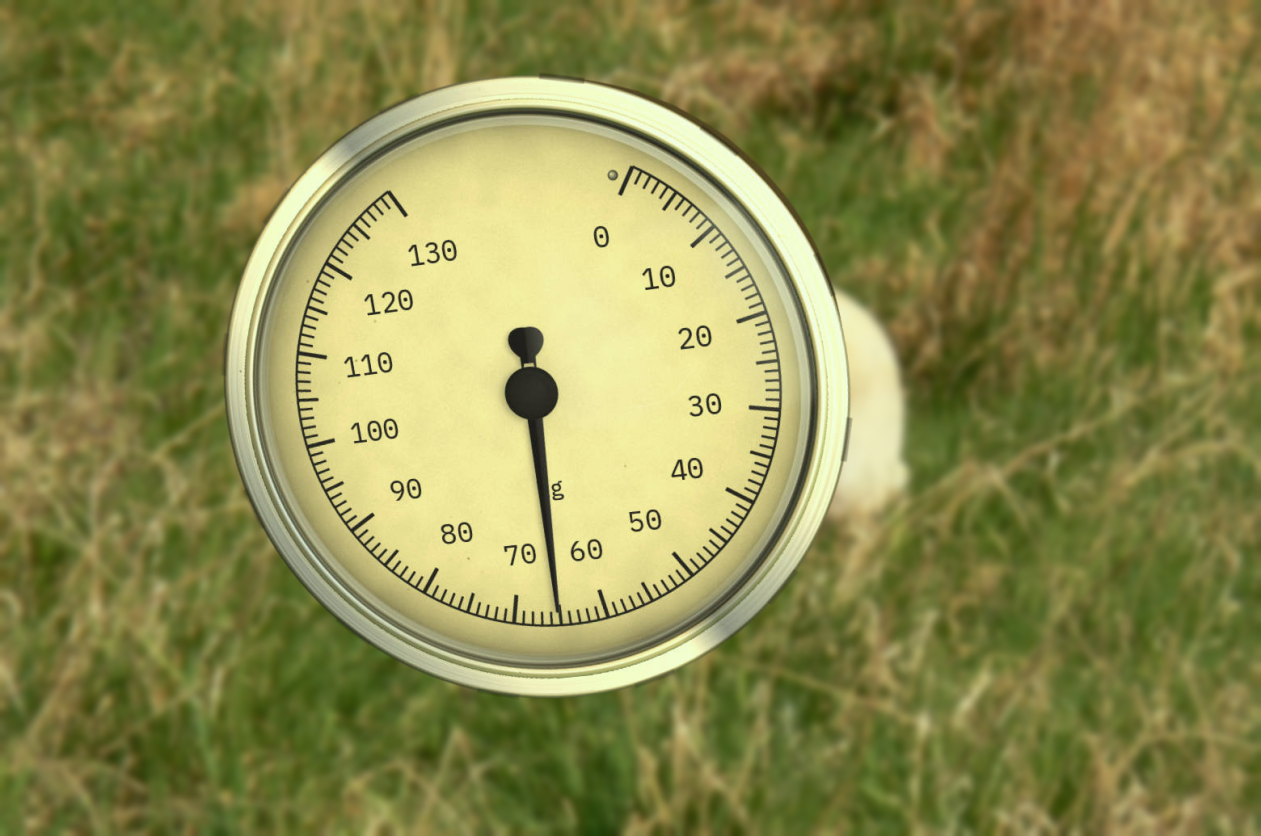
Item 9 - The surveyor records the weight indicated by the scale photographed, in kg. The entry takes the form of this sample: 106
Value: 65
